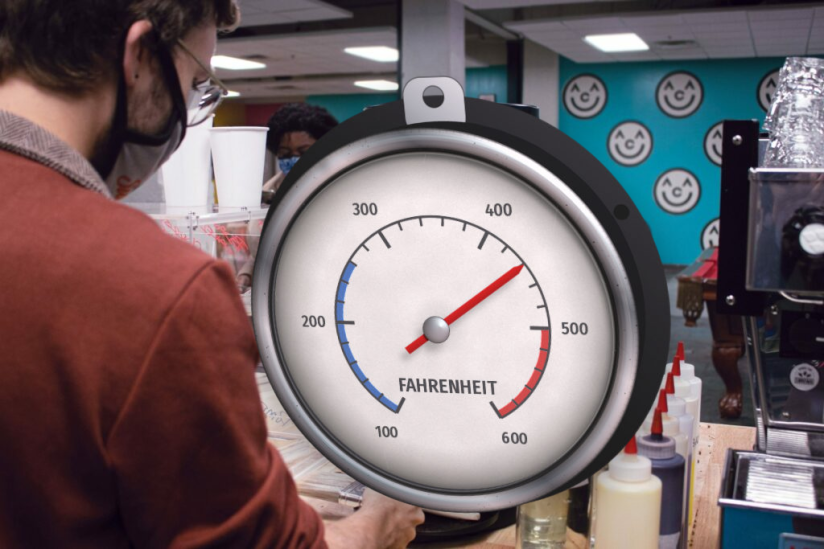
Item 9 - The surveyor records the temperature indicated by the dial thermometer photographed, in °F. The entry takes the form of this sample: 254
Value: 440
